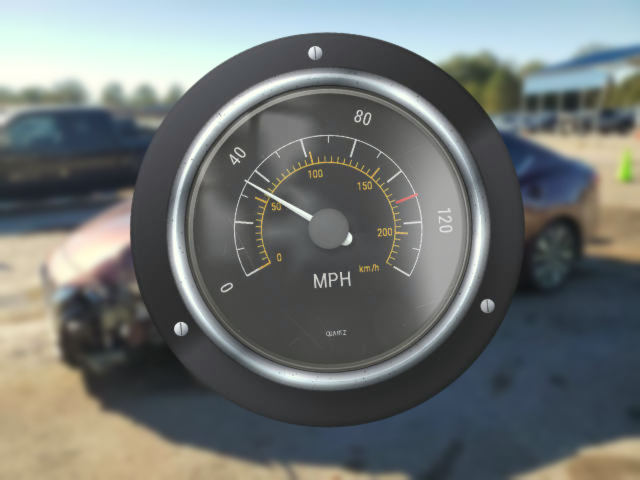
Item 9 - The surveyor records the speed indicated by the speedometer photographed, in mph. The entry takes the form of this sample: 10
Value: 35
